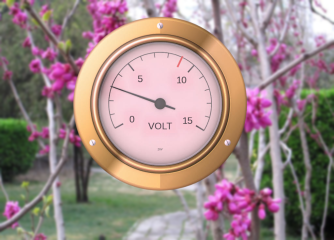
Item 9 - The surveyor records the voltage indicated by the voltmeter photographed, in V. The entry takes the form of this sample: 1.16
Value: 3
